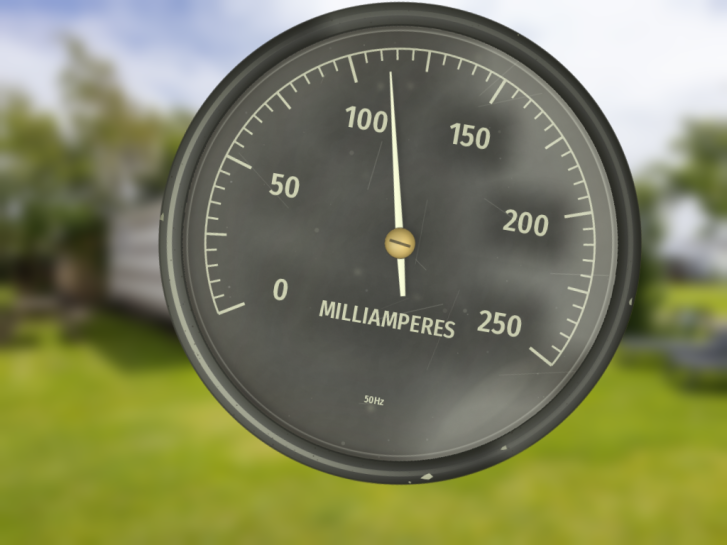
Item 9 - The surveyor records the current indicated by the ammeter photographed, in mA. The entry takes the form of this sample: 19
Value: 112.5
